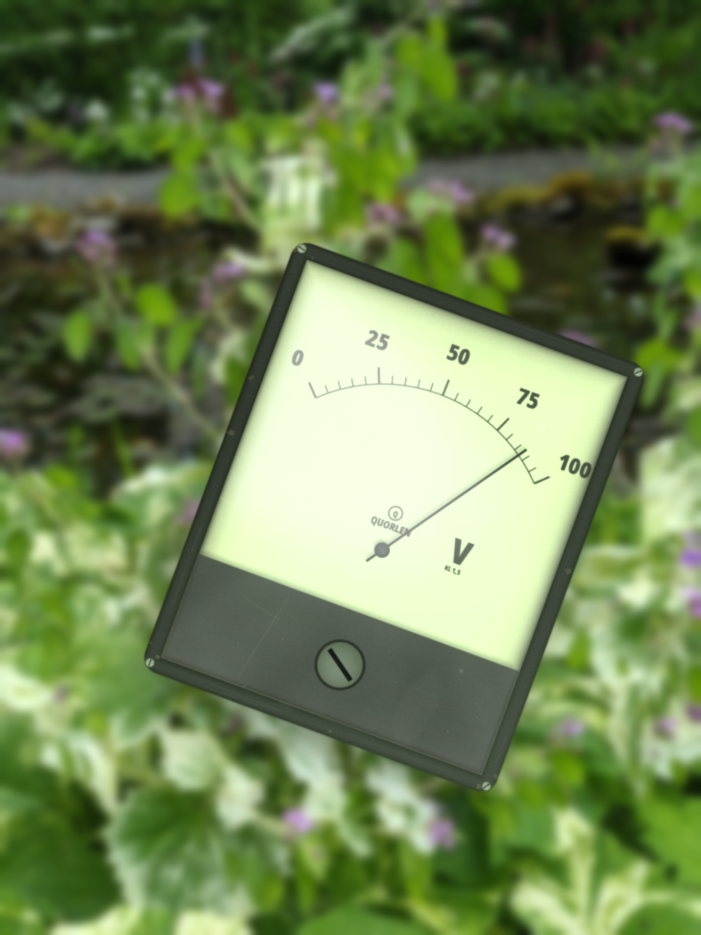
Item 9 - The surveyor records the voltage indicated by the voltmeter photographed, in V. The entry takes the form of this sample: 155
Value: 87.5
